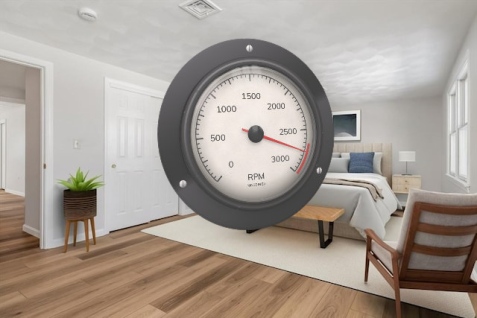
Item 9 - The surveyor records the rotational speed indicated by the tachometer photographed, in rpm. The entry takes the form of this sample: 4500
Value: 2750
